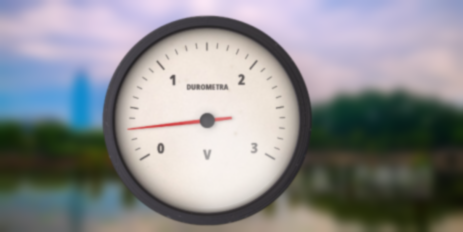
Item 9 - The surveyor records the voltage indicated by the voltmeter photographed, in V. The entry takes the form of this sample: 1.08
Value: 0.3
